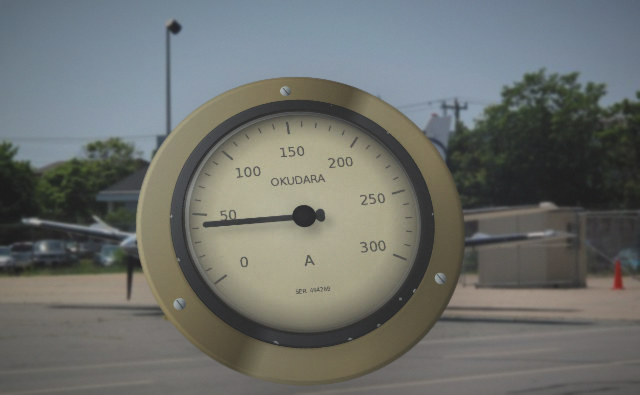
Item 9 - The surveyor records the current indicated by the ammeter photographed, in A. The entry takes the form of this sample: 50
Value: 40
